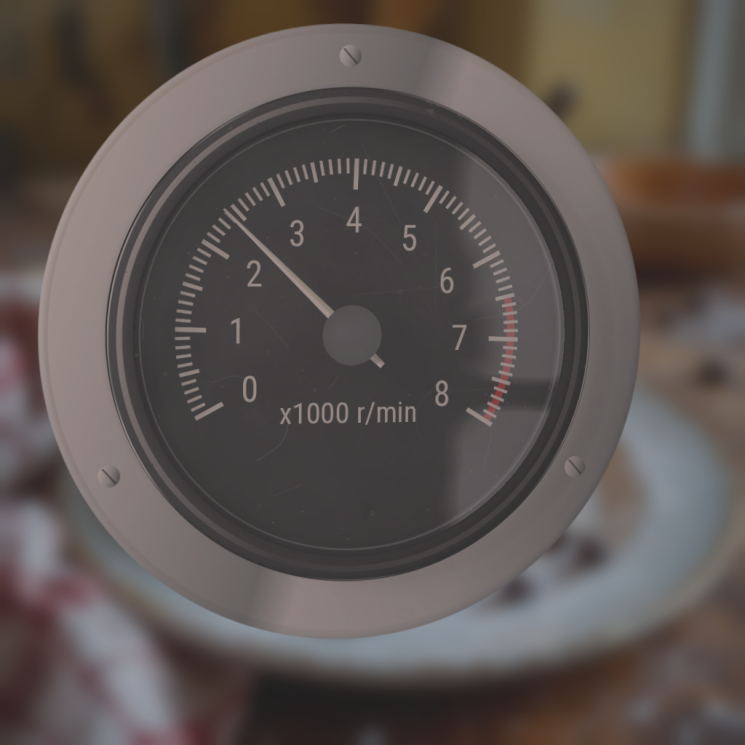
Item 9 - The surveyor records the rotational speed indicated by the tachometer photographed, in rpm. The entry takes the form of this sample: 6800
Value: 2400
